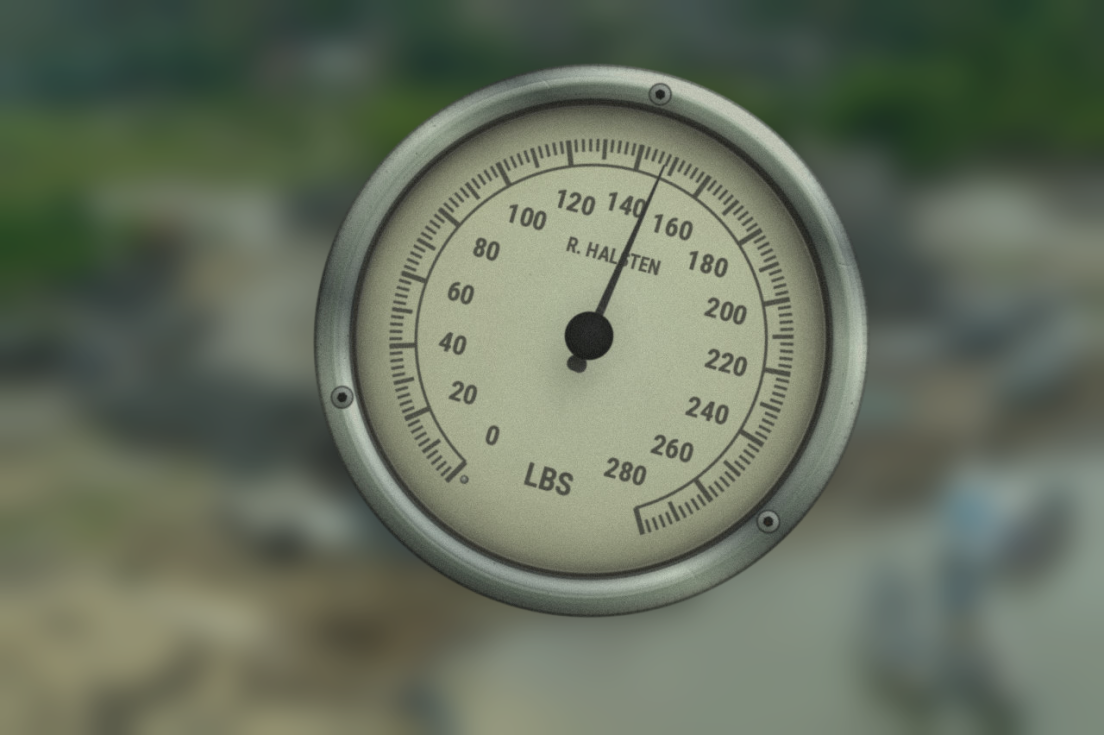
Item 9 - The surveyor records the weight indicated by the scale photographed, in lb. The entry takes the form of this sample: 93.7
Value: 148
